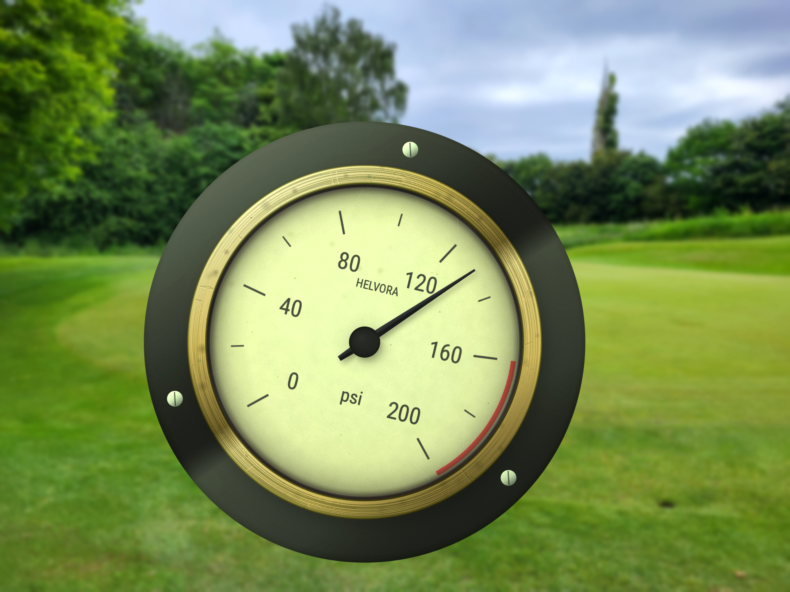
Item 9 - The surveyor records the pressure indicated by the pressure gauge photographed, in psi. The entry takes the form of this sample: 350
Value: 130
